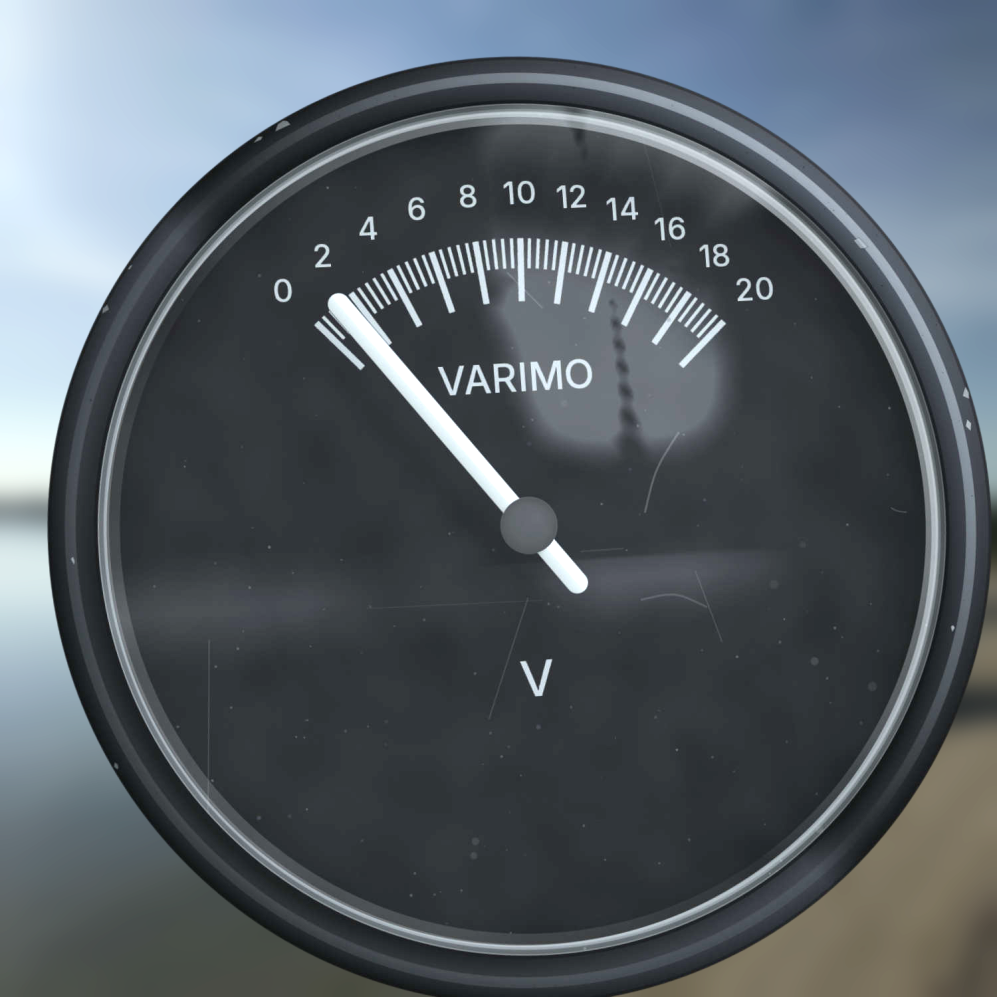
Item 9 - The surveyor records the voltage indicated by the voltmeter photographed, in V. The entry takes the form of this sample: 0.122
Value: 1.2
